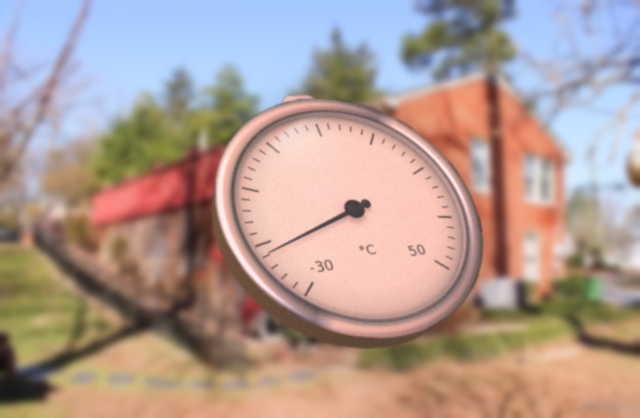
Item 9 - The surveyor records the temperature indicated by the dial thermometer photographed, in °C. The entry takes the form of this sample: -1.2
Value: -22
